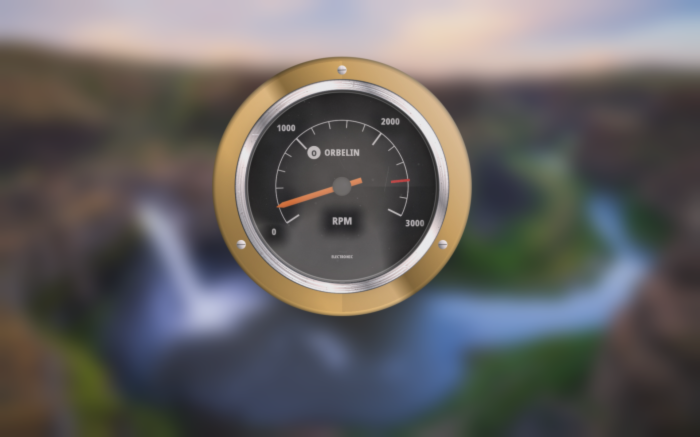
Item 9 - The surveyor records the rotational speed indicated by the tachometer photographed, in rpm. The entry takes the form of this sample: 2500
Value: 200
